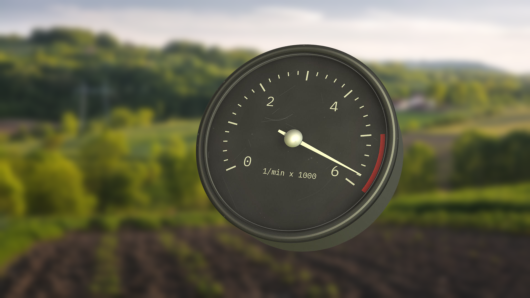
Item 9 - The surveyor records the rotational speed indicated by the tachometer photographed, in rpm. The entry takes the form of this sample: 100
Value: 5800
